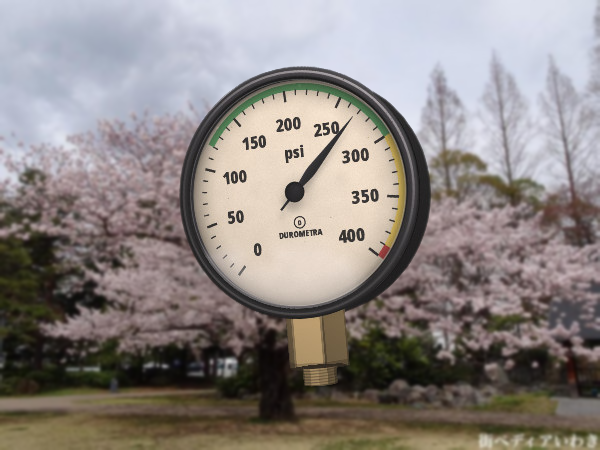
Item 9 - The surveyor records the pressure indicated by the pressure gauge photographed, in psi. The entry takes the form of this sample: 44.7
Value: 270
